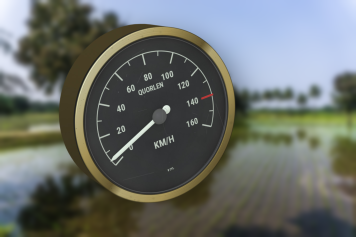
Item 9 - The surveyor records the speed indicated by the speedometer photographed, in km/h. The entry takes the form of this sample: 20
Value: 5
